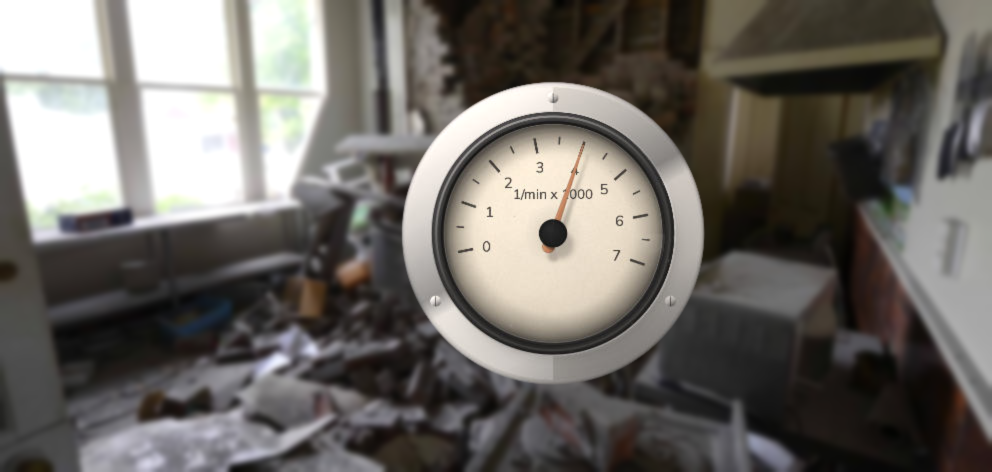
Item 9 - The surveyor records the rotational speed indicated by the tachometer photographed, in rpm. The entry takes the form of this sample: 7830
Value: 4000
